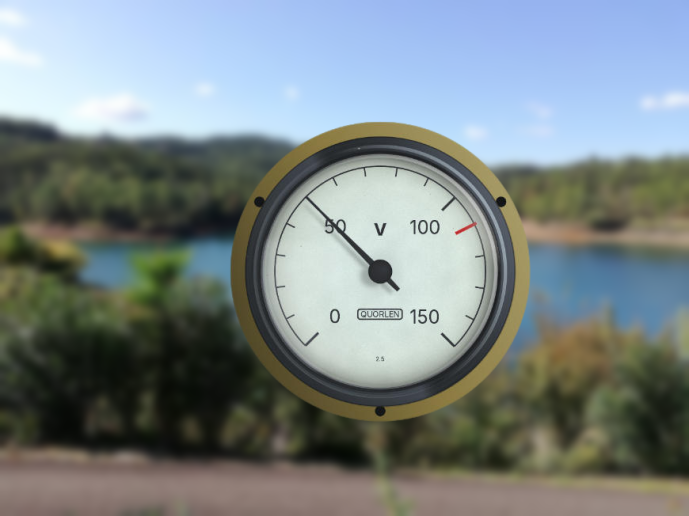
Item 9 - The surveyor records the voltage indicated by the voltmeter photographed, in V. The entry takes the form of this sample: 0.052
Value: 50
